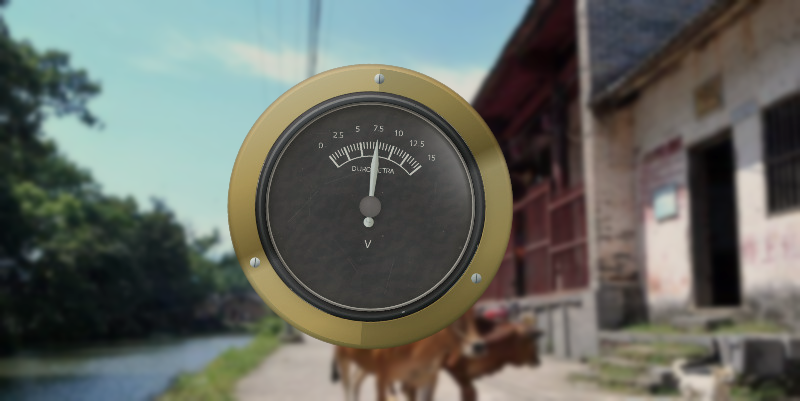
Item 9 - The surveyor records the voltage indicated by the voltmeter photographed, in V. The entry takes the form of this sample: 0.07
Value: 7.5
